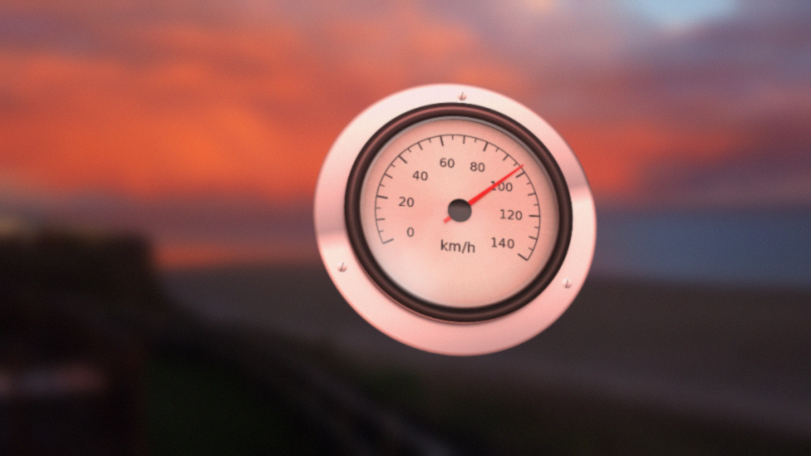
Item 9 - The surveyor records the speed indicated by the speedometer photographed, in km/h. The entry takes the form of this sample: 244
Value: 97.5
